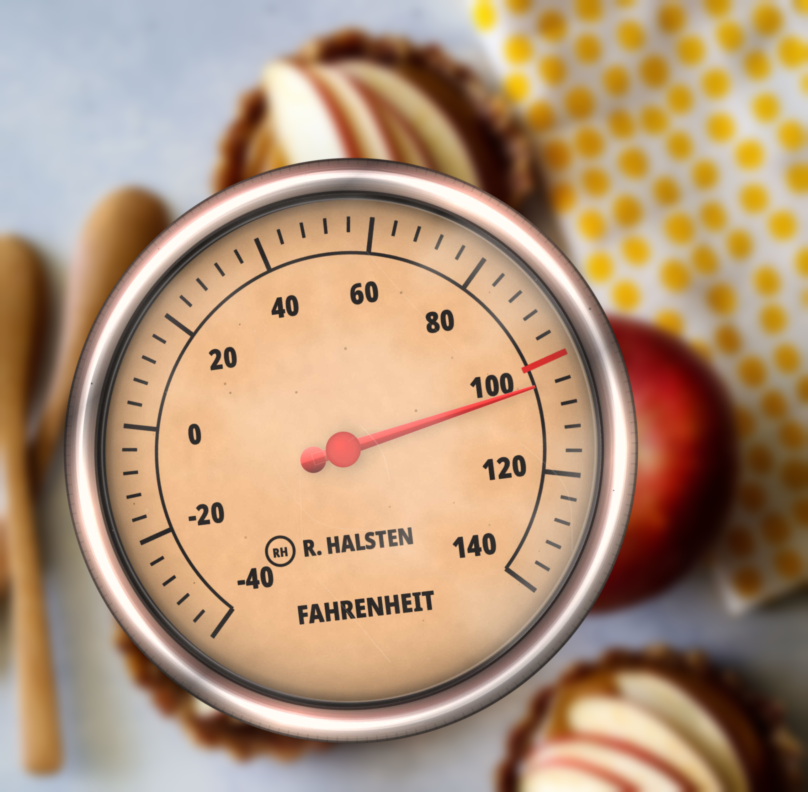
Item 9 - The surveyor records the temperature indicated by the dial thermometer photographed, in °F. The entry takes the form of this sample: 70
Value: 104
